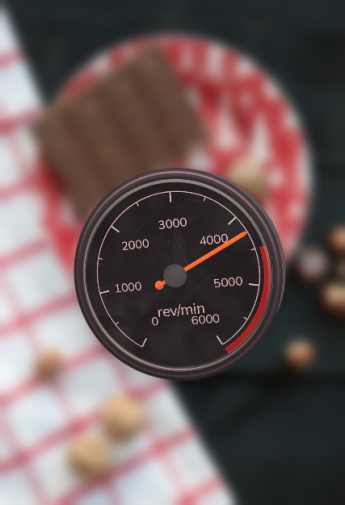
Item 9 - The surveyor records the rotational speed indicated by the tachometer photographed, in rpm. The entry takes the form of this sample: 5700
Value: 4250
